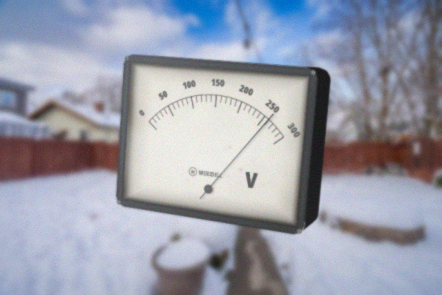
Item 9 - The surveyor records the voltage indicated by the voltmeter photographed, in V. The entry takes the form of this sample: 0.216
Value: 260
